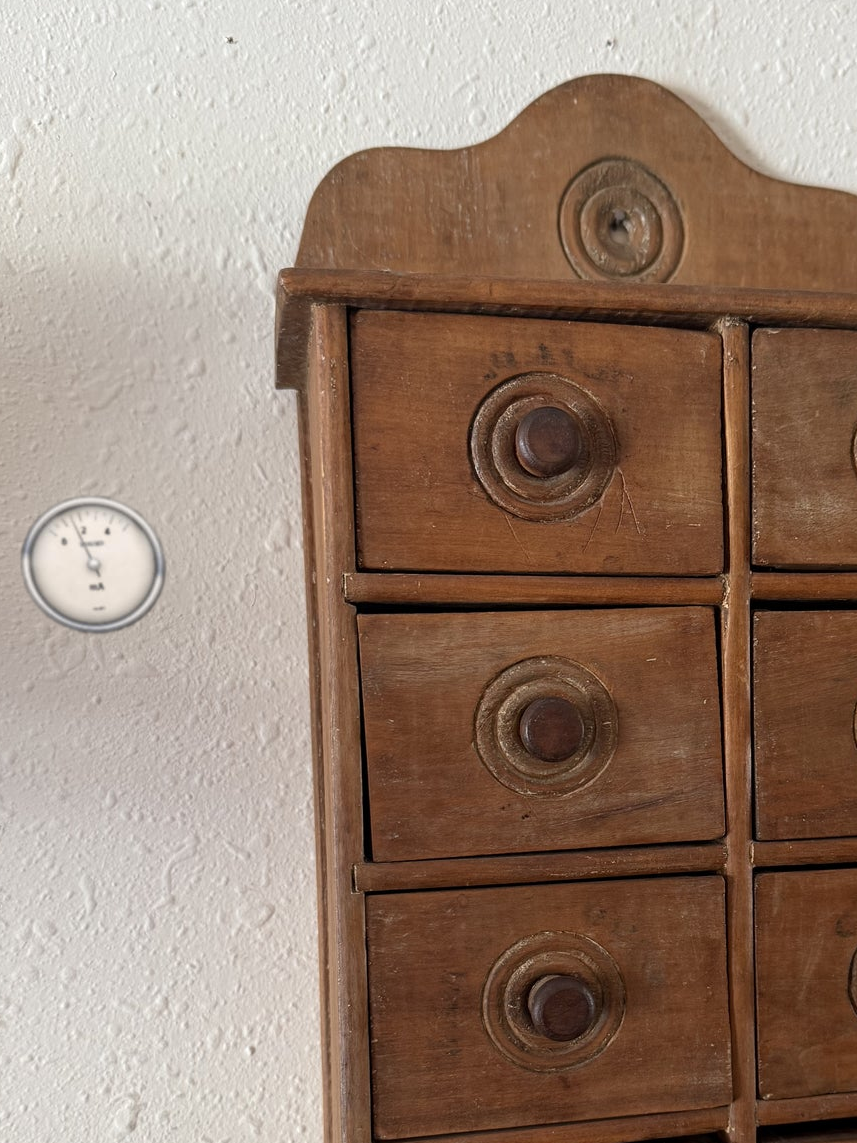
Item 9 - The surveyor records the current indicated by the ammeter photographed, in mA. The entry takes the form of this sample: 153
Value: 1.5
